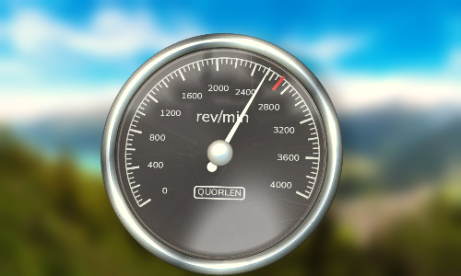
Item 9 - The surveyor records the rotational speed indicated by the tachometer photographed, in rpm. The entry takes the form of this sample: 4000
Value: 2550
